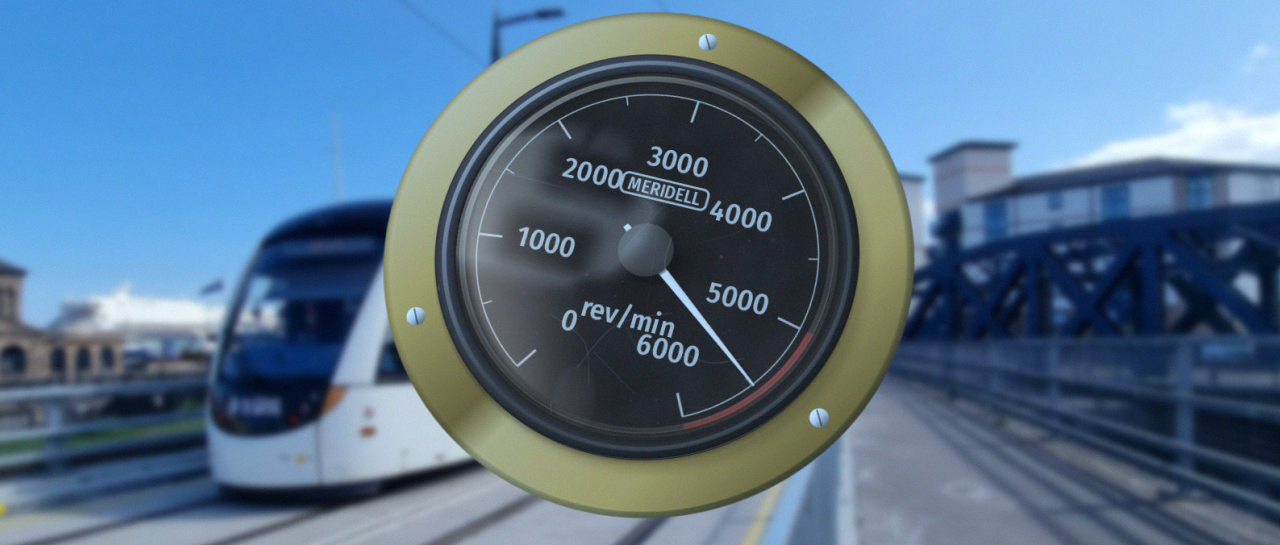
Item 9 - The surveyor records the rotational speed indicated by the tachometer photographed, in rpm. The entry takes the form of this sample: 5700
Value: 5500
